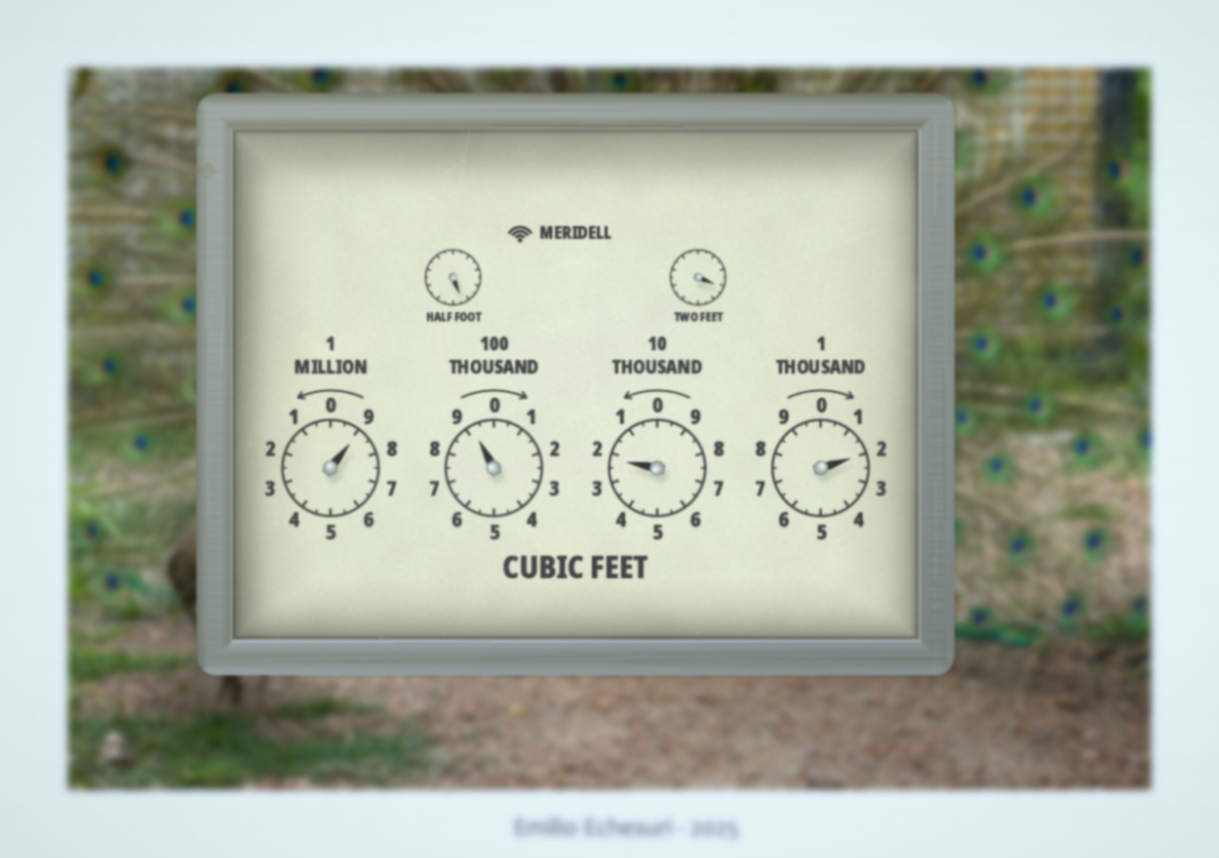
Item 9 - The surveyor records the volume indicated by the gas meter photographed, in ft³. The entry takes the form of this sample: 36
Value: 892200
